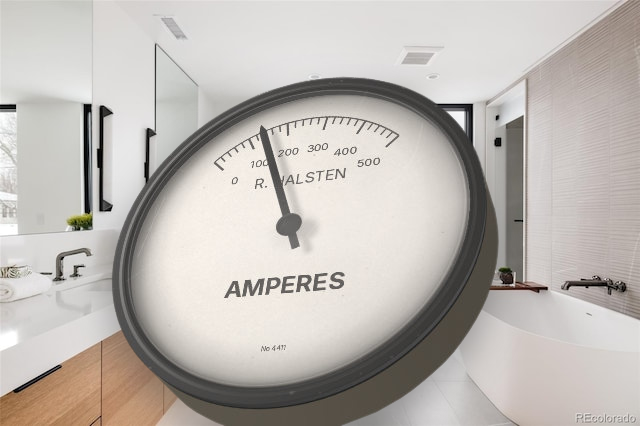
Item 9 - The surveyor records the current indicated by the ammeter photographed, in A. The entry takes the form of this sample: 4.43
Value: 140
